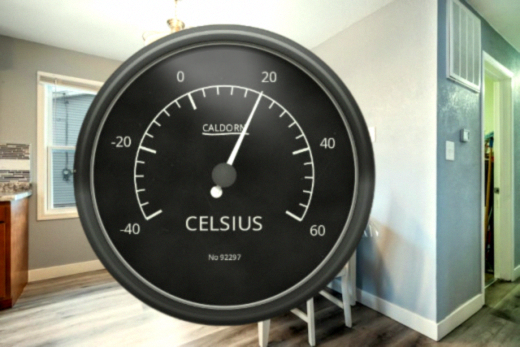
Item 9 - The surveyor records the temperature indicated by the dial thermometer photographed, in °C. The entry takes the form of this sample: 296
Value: 20
